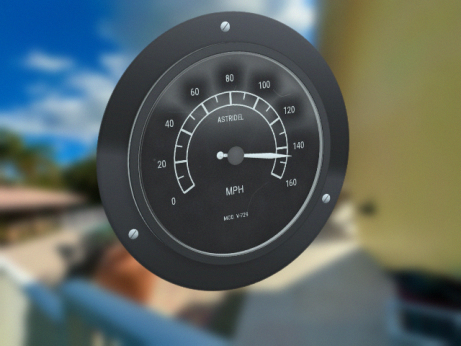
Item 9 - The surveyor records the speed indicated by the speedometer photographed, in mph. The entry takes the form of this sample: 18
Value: 145
